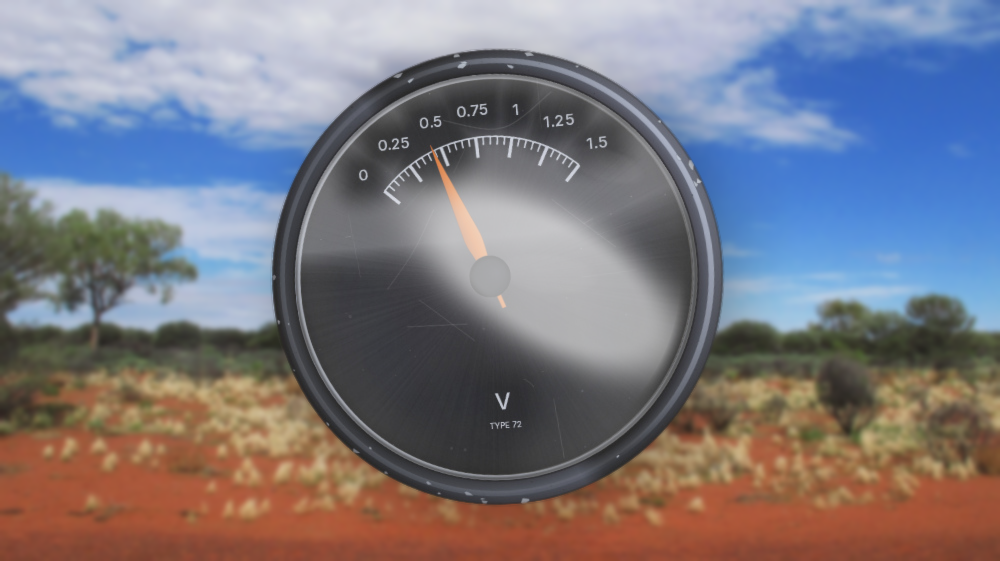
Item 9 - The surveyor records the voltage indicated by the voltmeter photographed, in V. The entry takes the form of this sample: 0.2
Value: 0.45
